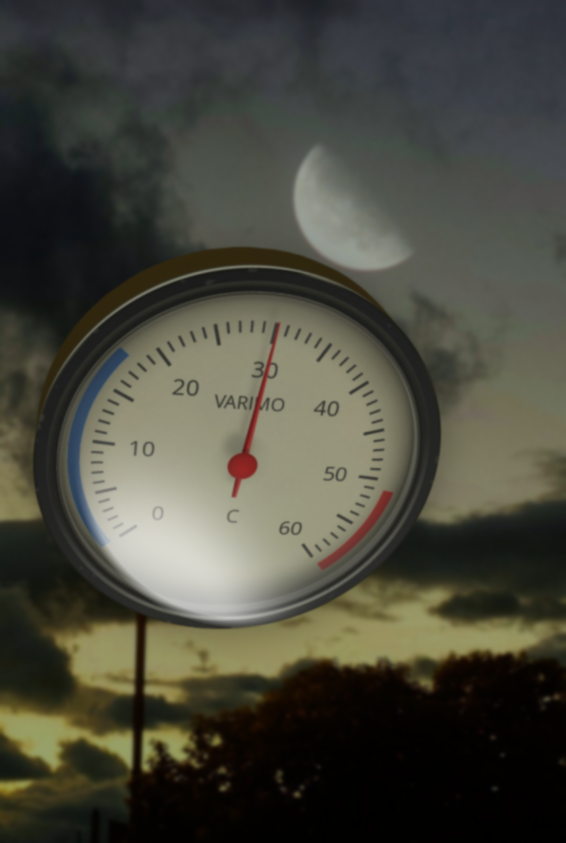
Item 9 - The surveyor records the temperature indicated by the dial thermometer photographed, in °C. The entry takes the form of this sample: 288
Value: 30
